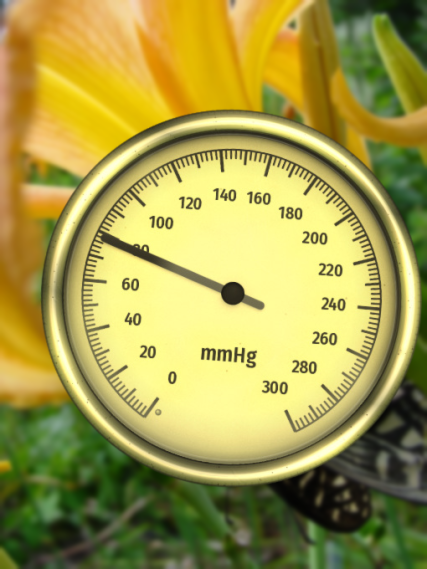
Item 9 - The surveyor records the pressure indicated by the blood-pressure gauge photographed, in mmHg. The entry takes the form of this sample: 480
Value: 78
